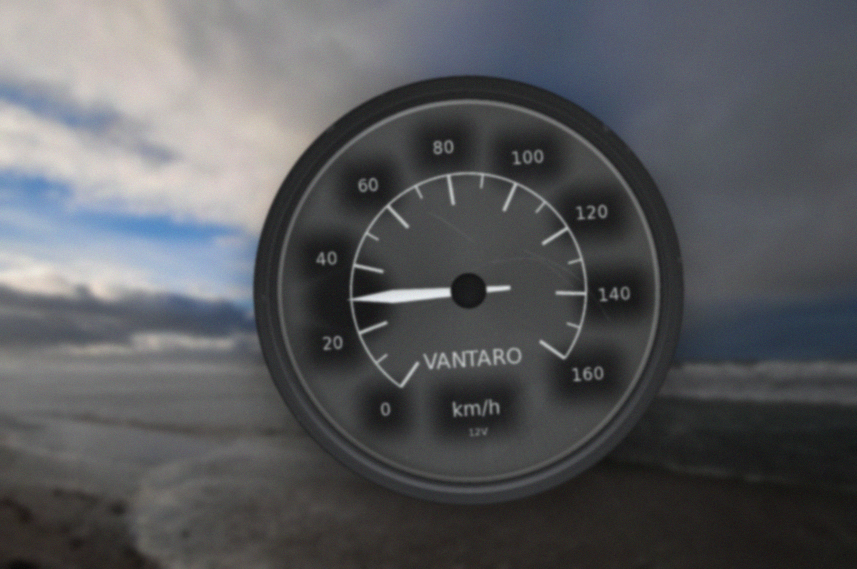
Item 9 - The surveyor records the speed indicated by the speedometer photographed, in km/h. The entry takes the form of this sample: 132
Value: 30
